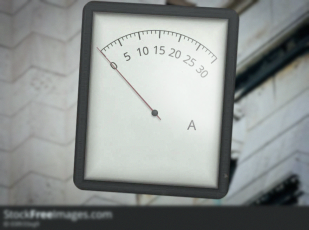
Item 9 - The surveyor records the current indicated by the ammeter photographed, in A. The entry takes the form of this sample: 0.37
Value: 0
